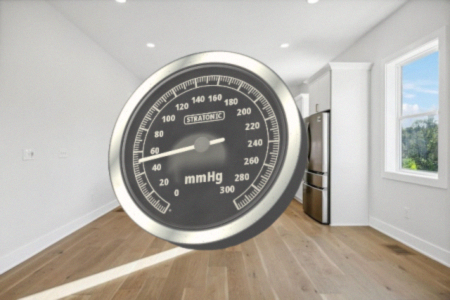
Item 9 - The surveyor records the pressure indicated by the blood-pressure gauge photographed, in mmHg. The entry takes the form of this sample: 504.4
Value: 50
